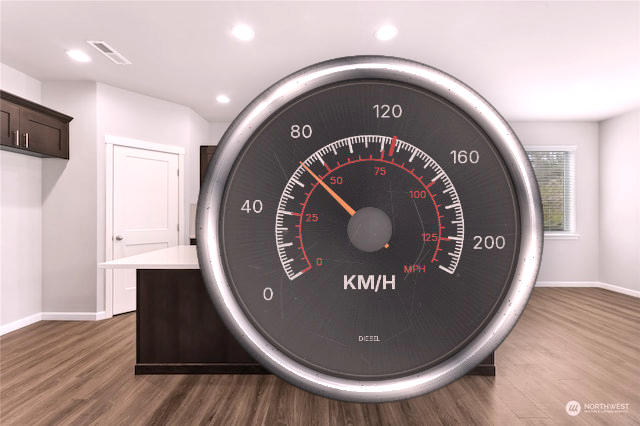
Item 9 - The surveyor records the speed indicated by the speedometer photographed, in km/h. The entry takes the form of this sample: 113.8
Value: 70
